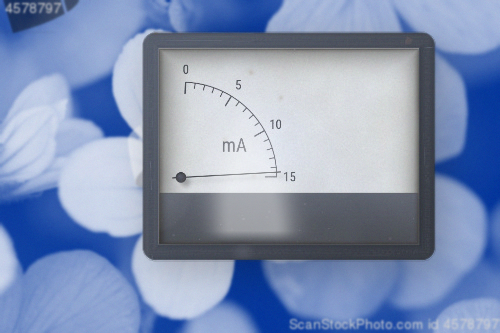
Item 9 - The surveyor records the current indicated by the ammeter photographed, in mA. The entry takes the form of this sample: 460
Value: 14.5
